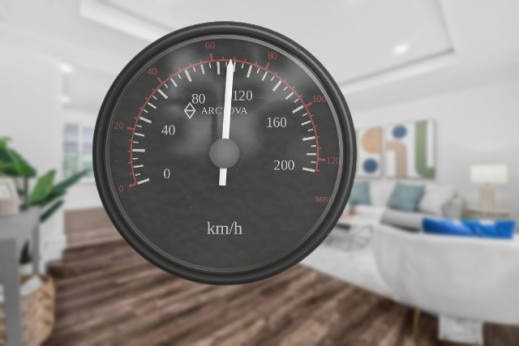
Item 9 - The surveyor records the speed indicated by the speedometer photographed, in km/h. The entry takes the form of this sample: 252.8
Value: 107.5
